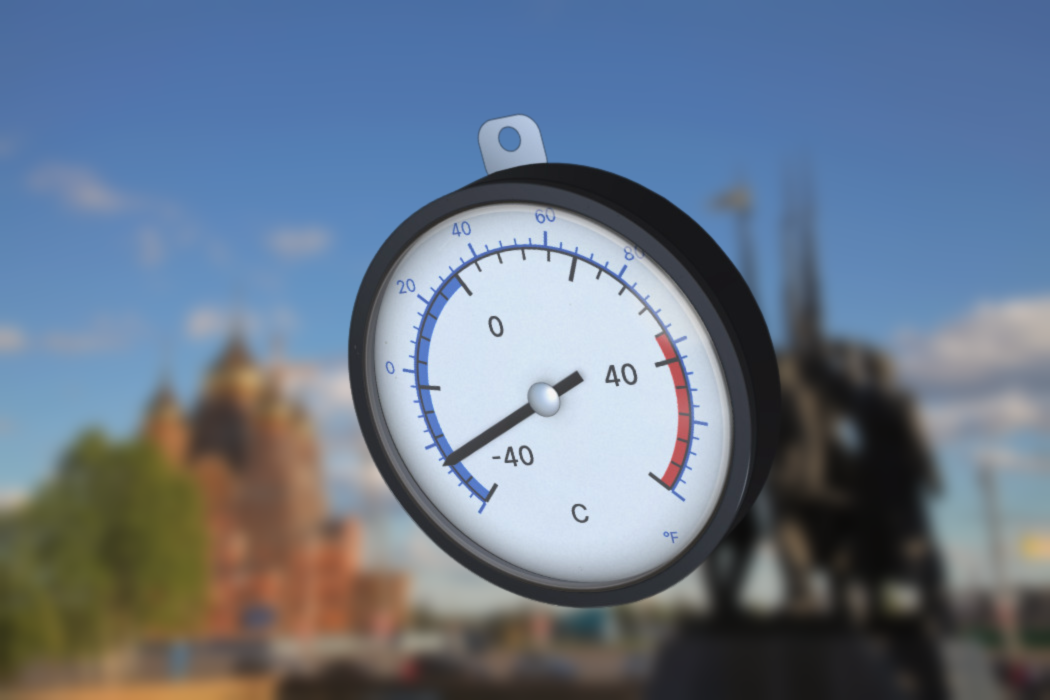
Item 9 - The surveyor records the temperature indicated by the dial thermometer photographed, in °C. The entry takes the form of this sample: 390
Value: -32
